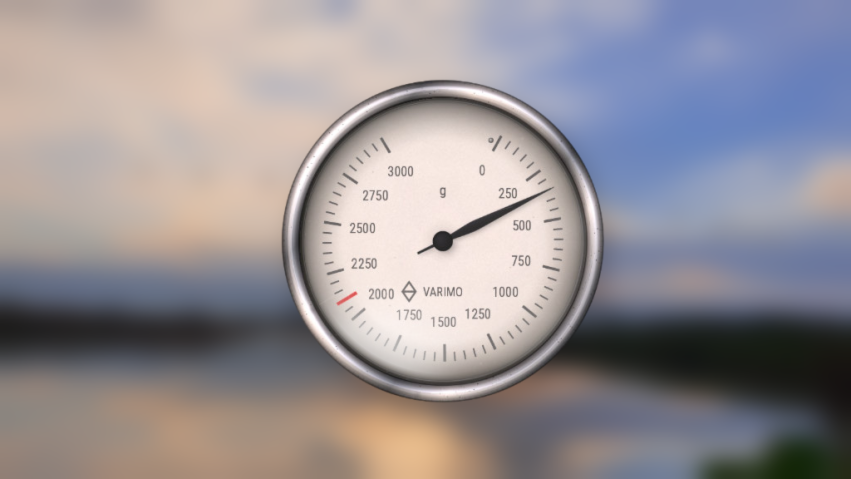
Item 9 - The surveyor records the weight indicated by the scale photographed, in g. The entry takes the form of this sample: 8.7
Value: 350
